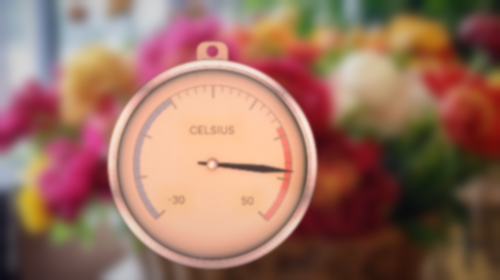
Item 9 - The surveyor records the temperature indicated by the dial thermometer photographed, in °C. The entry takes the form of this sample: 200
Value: 38
